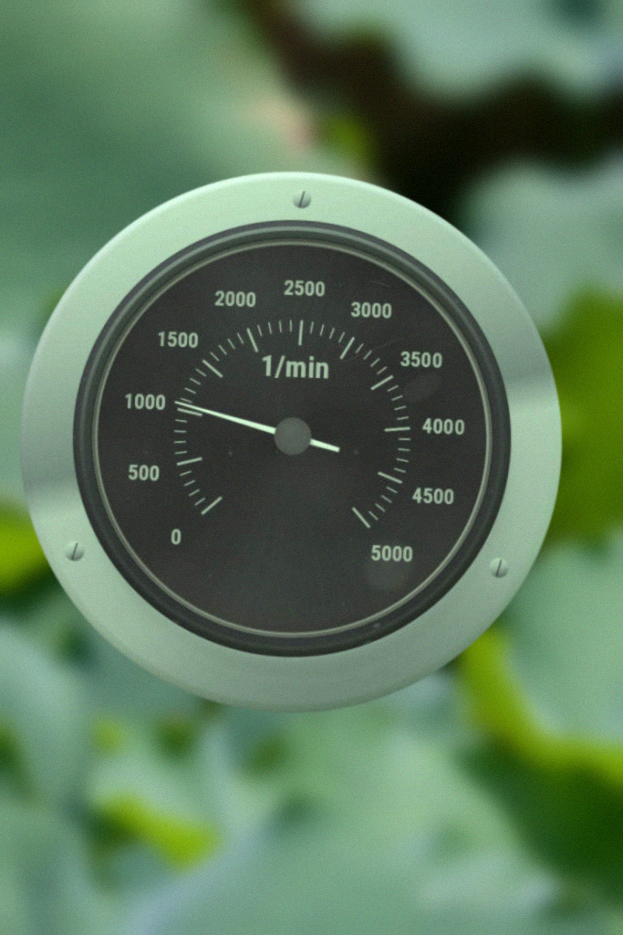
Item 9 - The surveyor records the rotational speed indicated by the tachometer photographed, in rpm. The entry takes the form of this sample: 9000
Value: 1050
